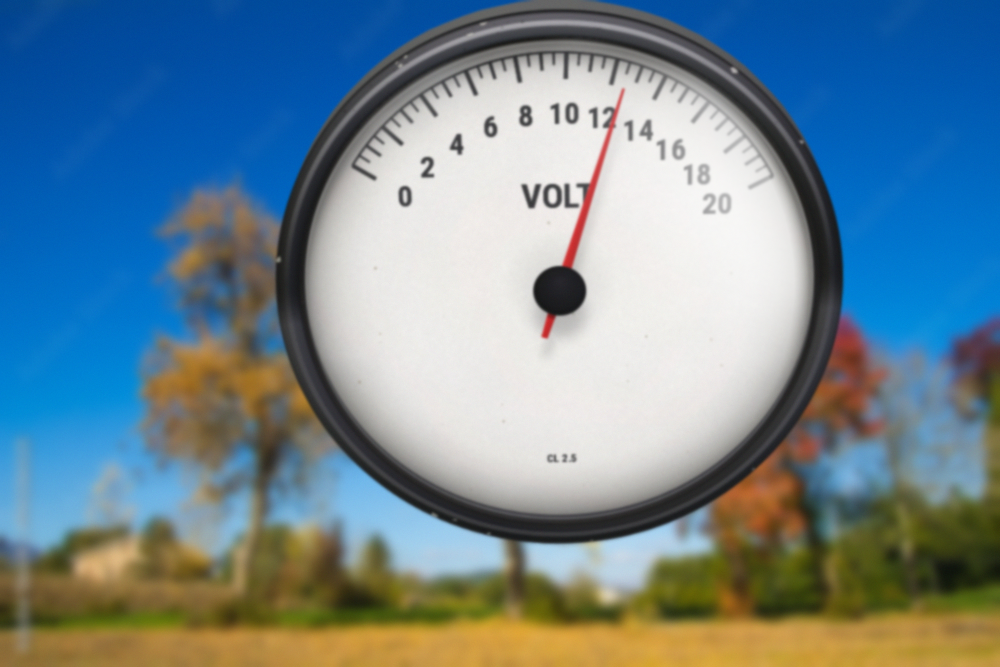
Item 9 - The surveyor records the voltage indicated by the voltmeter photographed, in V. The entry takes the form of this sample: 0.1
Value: 12.5
